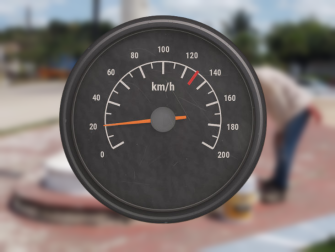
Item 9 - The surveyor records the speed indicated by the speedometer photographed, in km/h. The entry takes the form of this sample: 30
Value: 20
